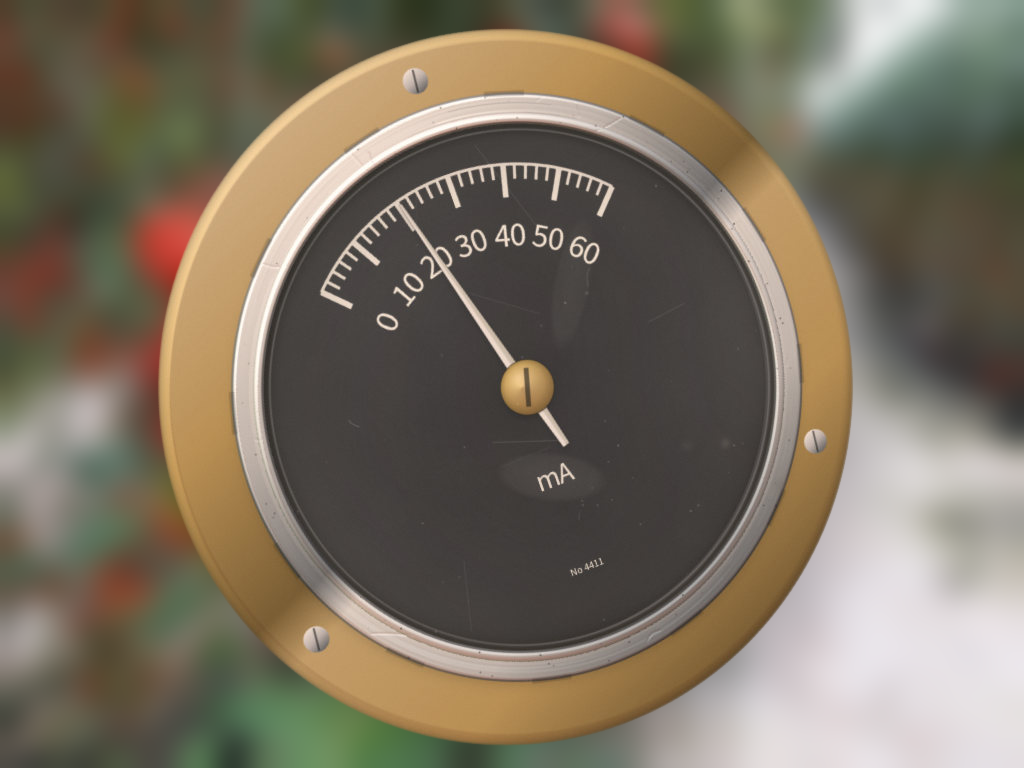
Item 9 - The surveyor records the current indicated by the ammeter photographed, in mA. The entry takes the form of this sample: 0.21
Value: 20
